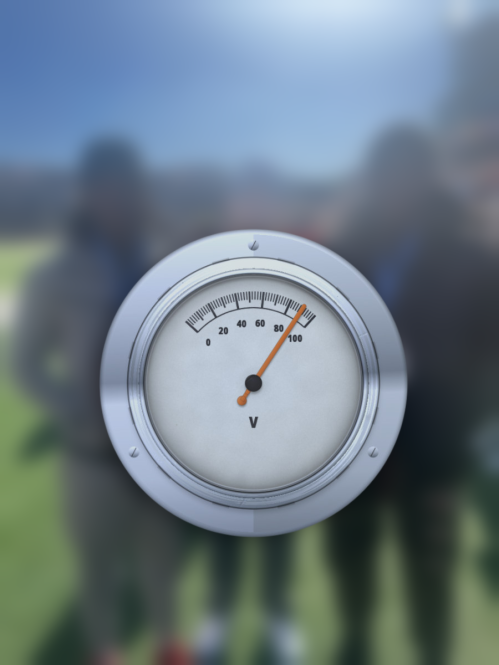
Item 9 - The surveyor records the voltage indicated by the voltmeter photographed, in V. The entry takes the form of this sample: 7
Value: 90
